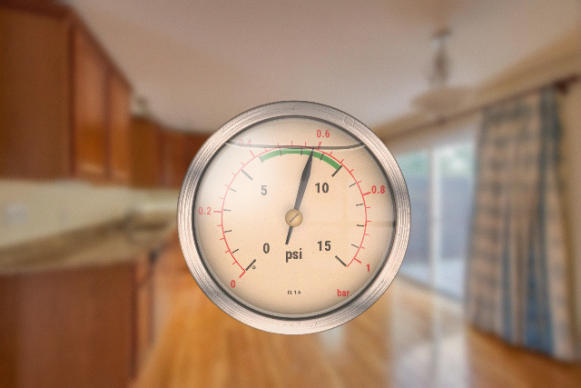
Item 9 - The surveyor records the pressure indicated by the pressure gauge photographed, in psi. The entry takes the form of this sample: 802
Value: 8.5
